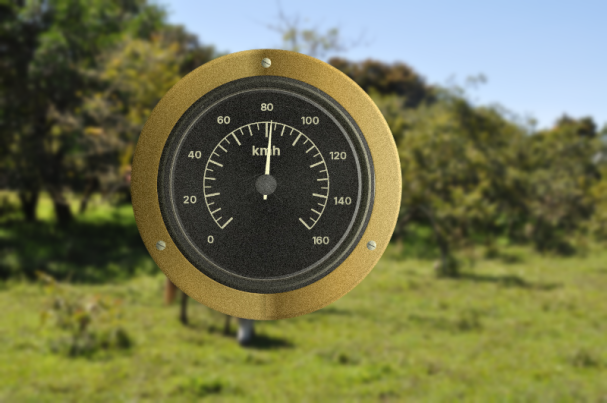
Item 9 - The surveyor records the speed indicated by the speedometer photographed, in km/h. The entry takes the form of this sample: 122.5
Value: 82.5
